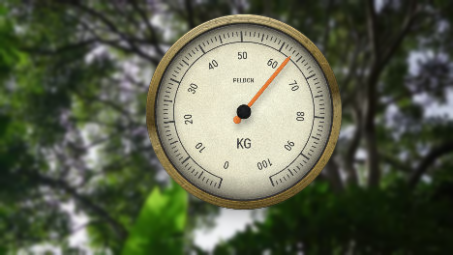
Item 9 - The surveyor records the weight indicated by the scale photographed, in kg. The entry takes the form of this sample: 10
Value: 63
